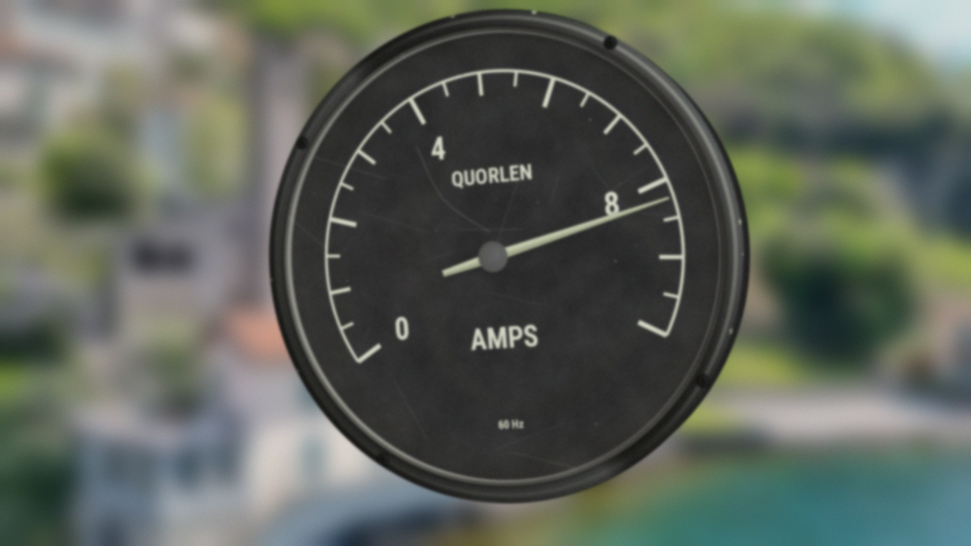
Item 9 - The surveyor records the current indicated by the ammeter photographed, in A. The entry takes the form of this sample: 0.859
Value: 8.25
